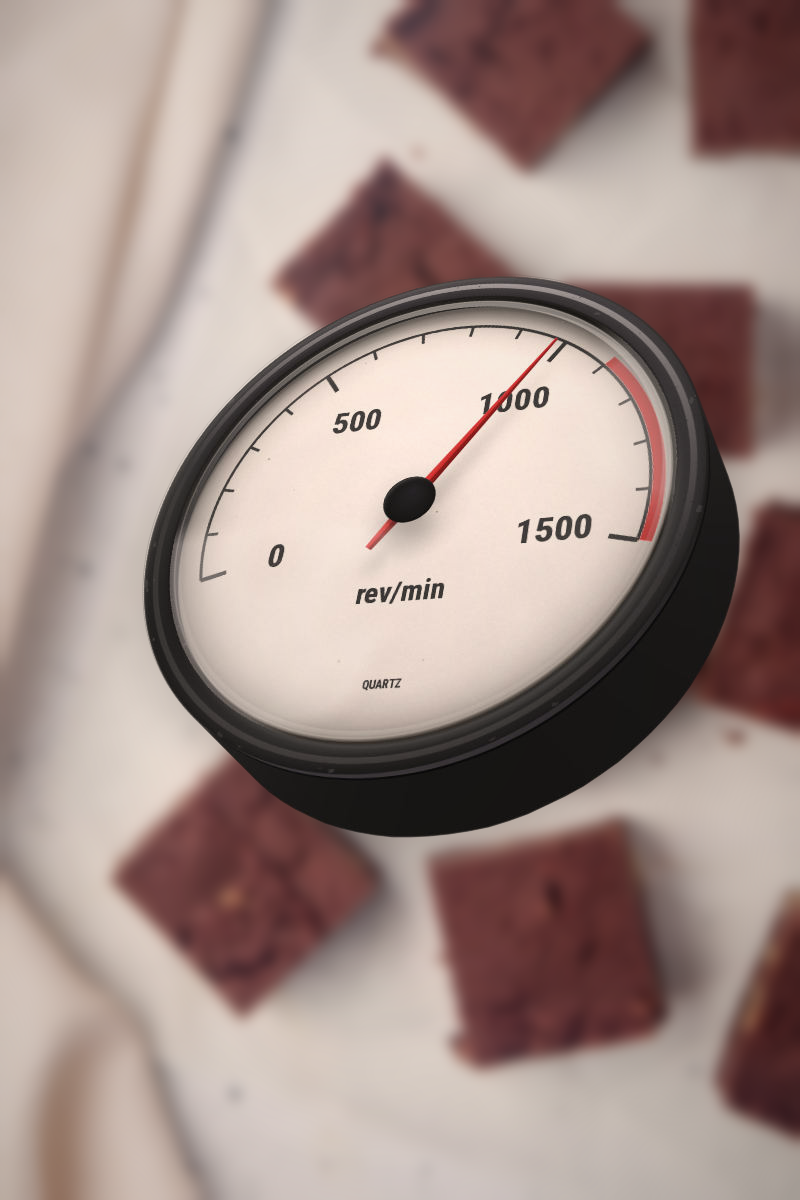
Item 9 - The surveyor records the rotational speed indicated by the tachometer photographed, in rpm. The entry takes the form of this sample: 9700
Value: 1000
